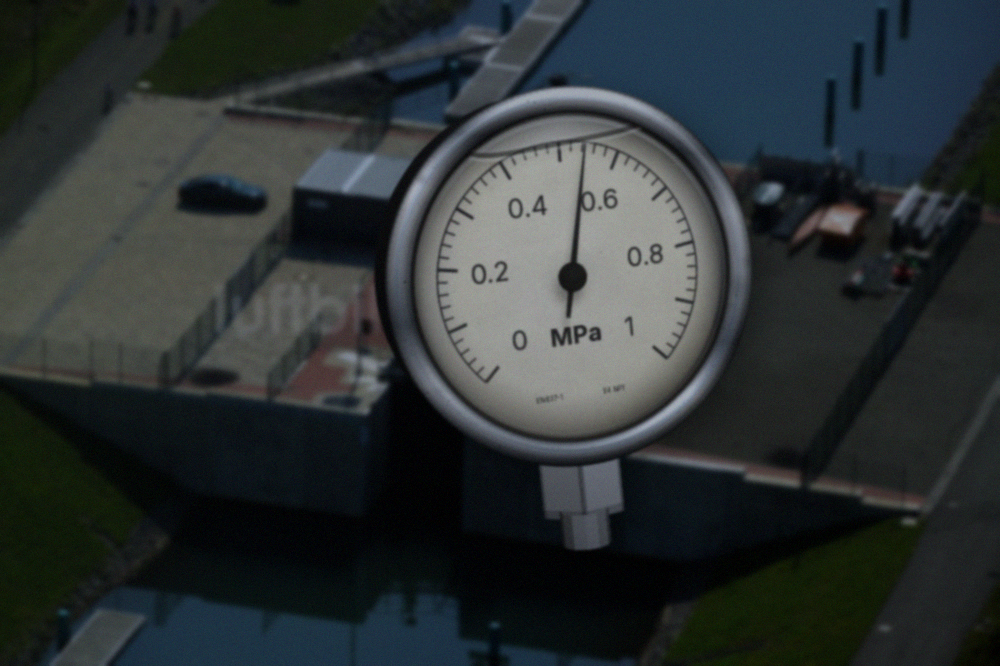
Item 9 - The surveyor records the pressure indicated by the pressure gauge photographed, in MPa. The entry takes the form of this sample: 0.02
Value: 0.54
